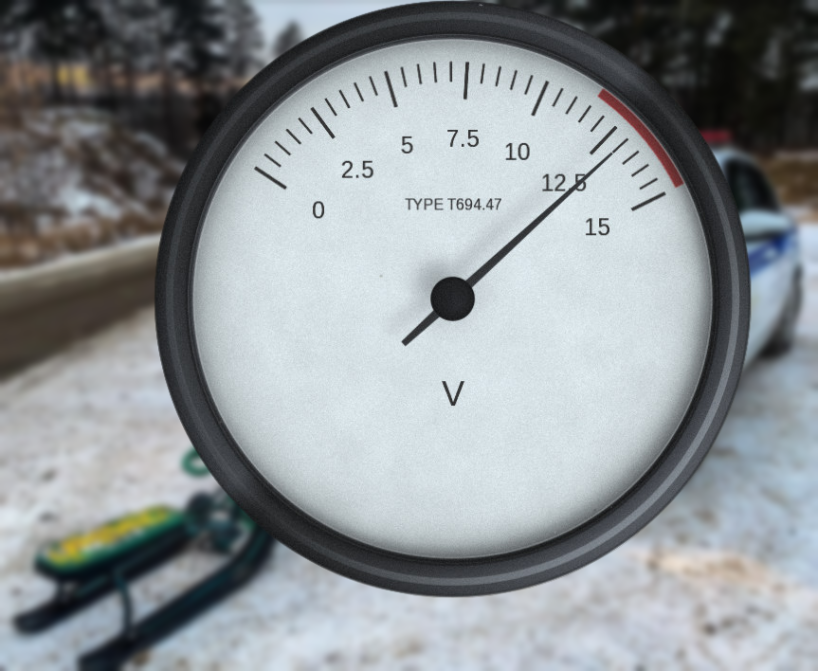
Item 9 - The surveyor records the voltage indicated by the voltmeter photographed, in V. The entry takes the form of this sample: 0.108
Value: 13
